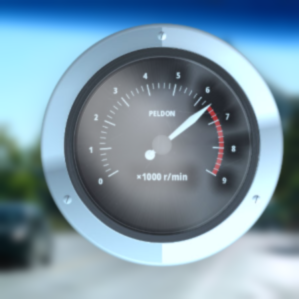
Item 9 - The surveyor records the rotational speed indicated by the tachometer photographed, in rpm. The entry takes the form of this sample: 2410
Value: 6400
